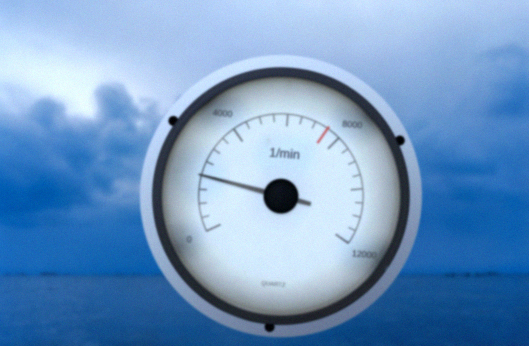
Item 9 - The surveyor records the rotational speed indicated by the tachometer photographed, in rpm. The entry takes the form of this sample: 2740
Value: 2000
